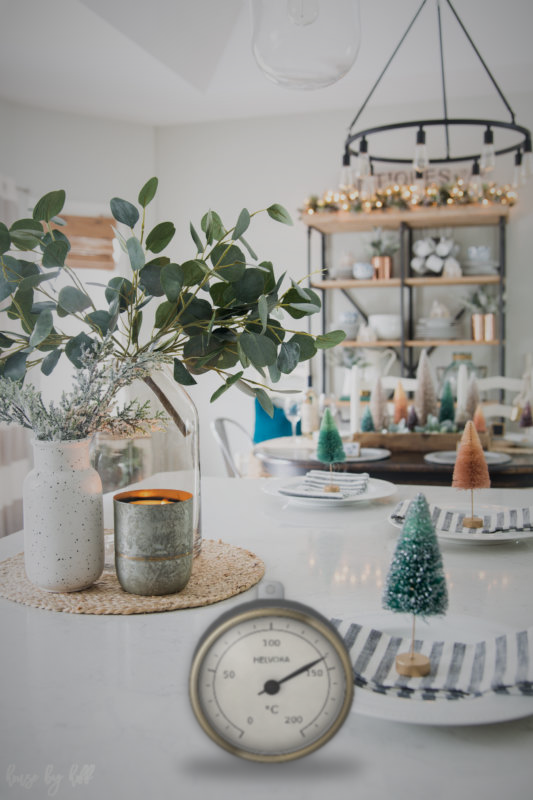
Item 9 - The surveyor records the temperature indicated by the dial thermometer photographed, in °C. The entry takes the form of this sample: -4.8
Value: 140
